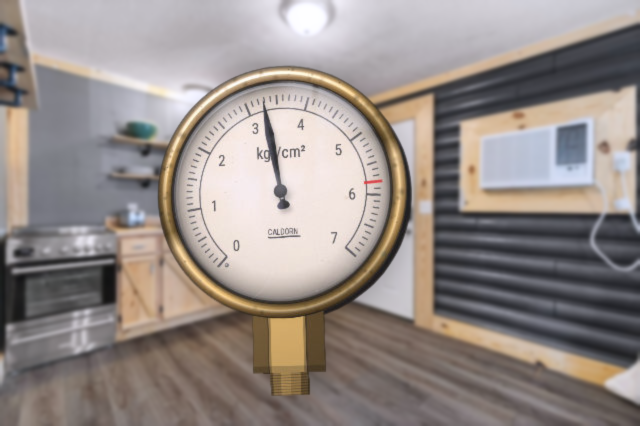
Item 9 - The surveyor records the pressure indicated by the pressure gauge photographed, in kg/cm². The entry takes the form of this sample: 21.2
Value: 3.3
